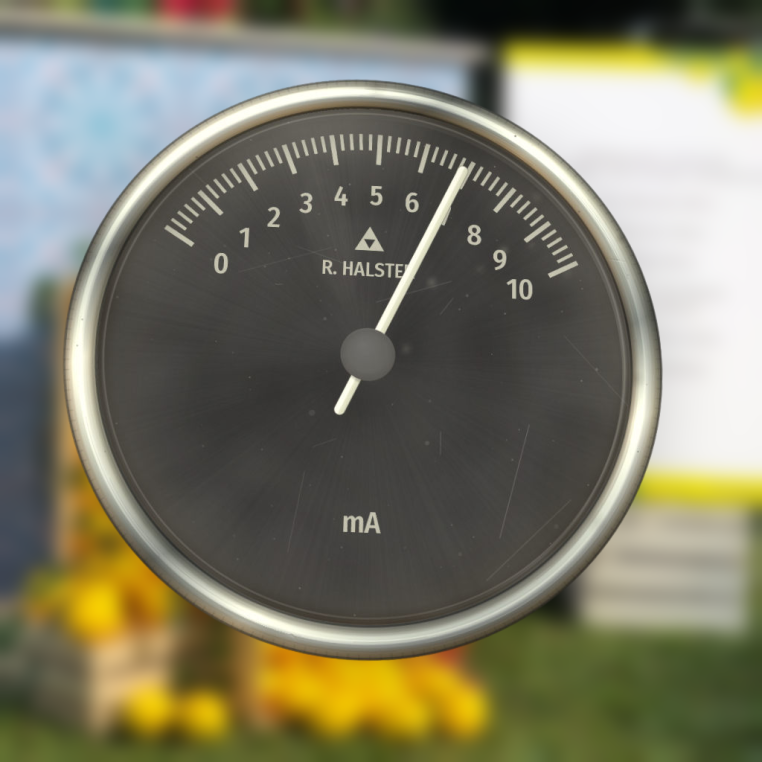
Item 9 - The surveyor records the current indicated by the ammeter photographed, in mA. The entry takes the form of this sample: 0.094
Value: 6.9
